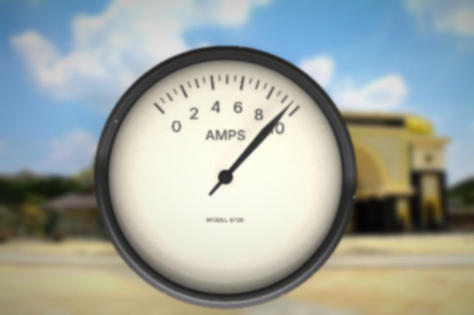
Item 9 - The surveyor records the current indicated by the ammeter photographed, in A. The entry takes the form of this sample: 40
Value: 9.5
